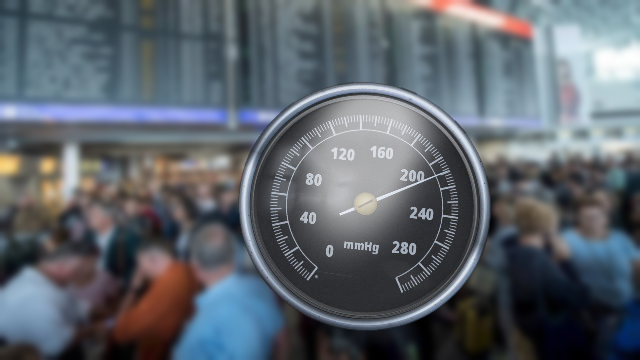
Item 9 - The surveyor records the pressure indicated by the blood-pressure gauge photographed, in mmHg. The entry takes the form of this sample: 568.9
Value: 210
